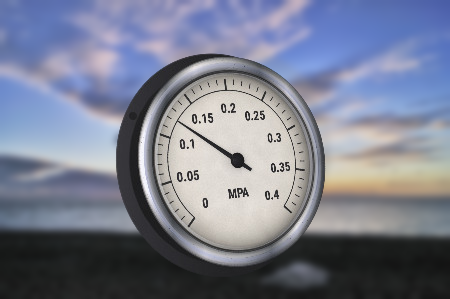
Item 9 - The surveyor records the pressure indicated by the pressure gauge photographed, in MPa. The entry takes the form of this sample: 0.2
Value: 0.12
